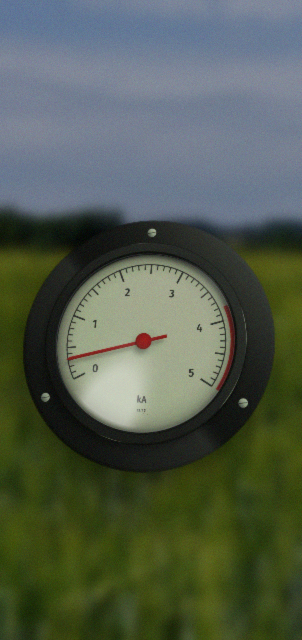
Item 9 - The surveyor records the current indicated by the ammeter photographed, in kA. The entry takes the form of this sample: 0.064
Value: 0.3
